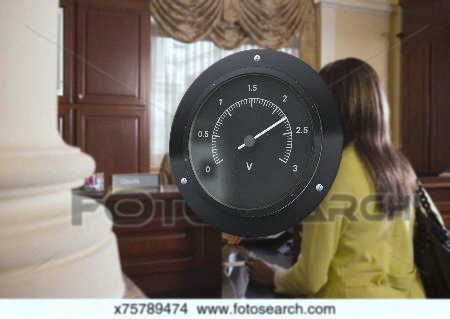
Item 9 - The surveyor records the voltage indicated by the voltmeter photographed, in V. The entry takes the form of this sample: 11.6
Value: 2.25
